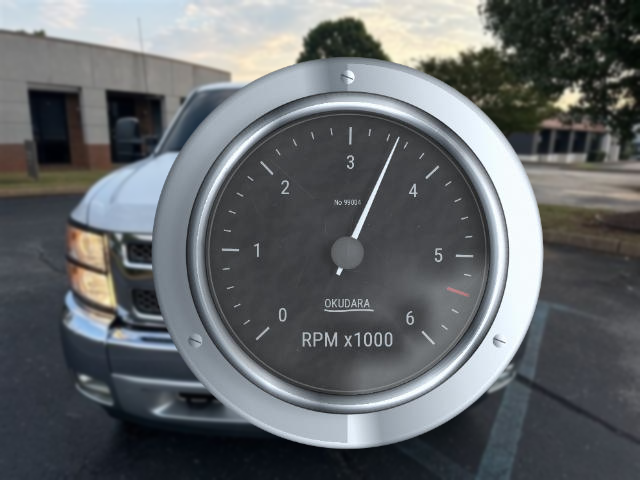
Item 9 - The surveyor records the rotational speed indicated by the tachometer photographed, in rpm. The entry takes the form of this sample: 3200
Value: 3500
